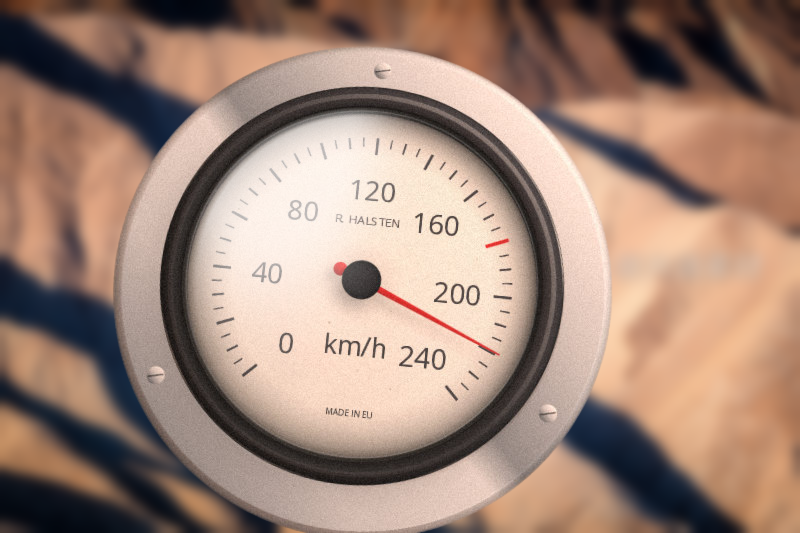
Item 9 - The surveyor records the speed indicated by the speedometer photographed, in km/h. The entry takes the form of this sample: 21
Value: 220
